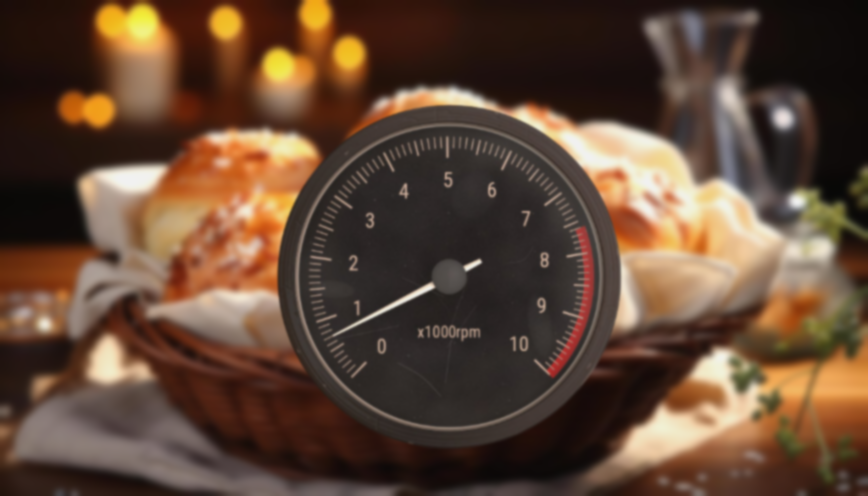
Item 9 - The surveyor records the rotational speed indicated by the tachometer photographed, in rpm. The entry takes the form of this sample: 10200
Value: 700
